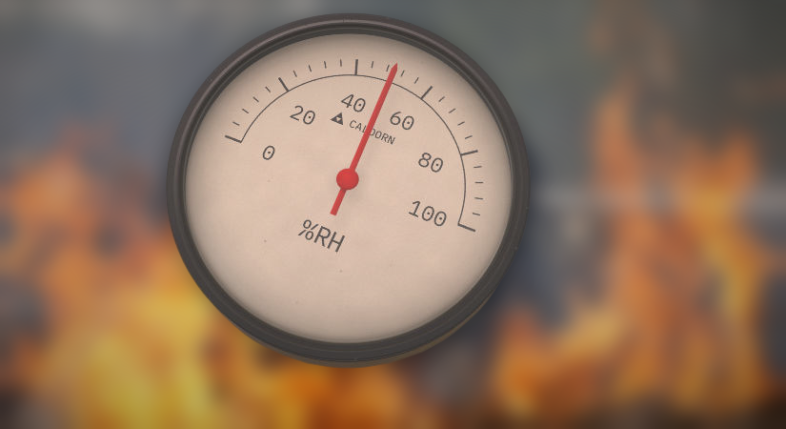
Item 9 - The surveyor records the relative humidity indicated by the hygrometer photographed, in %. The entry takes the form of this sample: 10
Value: 50
